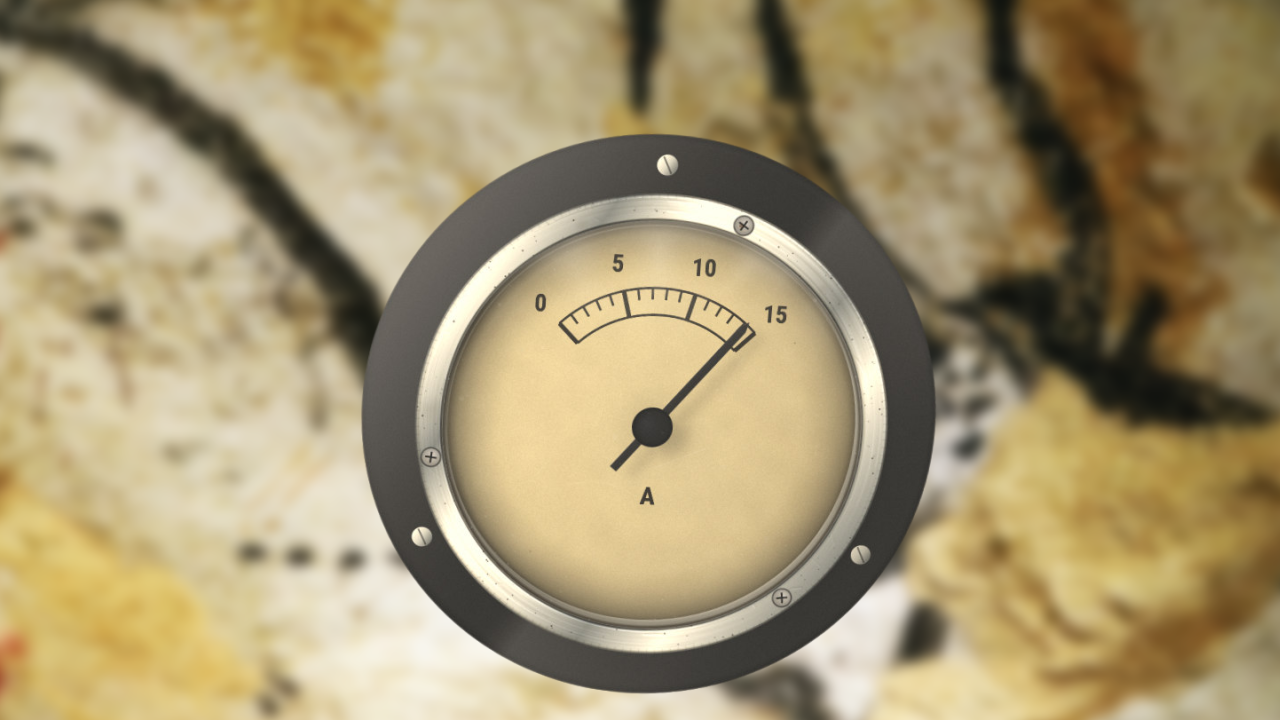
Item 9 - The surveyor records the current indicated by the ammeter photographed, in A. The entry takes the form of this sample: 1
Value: 14
